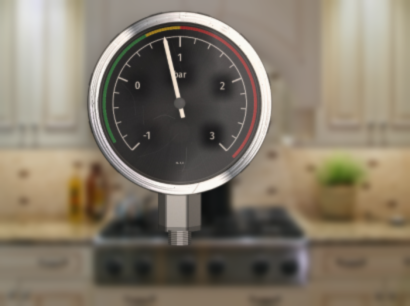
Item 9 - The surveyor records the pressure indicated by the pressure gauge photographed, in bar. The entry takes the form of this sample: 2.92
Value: 0.8
